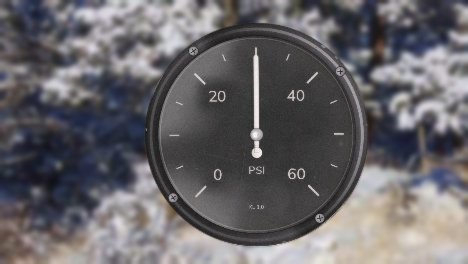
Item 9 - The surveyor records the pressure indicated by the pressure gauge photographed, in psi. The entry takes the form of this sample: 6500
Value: 30
